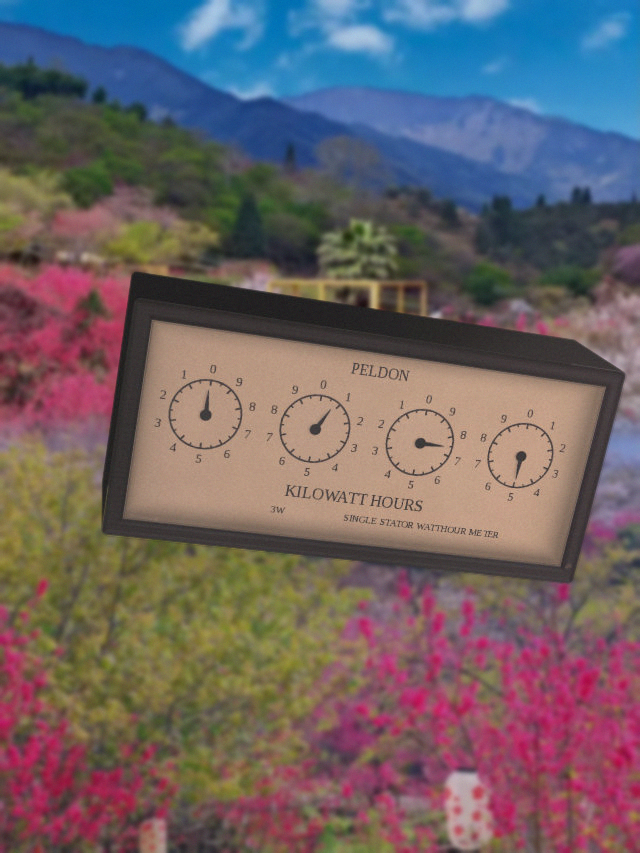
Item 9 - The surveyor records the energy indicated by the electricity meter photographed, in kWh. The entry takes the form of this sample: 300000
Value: 75
